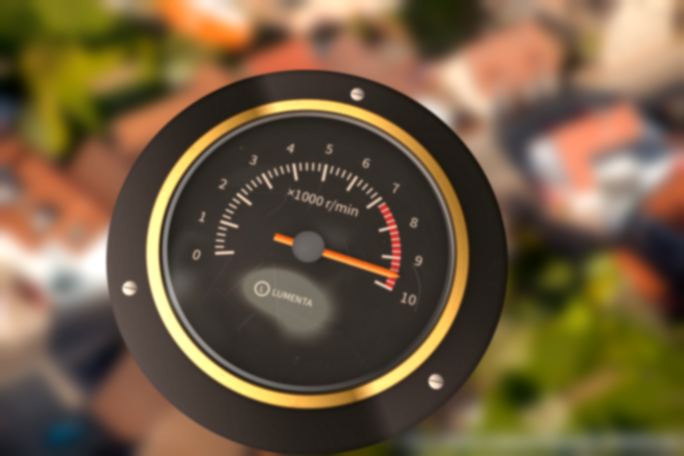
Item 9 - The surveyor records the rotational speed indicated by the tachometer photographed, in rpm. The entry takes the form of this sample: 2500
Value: 9600
